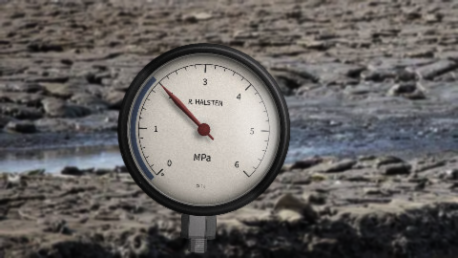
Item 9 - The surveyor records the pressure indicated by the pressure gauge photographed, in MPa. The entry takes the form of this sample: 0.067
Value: 2
